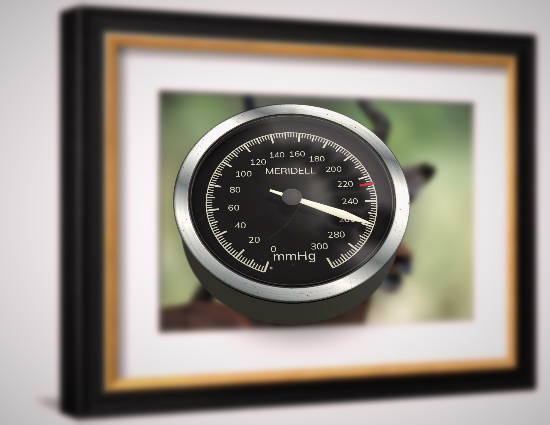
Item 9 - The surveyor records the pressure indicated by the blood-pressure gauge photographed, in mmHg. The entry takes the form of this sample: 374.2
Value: 260
